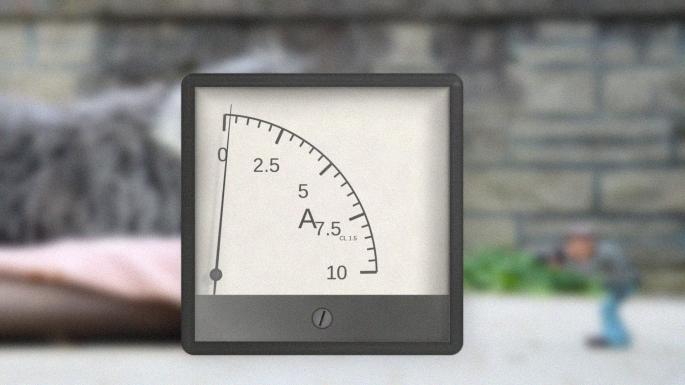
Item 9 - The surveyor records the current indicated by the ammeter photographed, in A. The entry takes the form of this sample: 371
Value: 0.25
